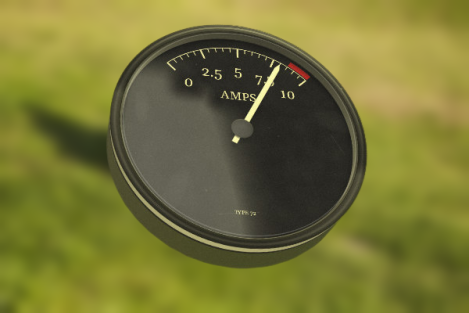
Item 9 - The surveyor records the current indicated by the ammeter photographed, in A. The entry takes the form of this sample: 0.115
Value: 8
